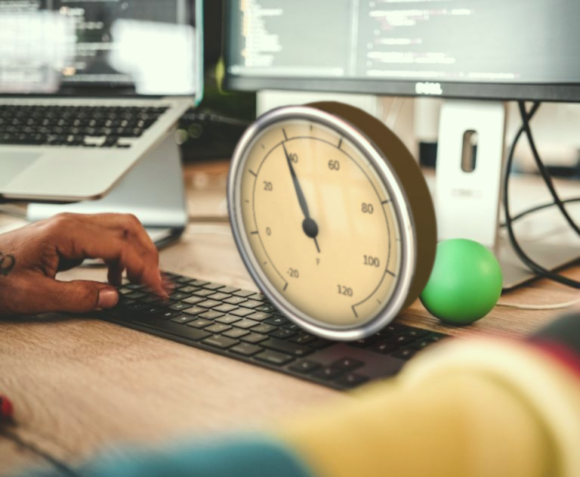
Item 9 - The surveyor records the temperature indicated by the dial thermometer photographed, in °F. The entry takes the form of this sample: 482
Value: 40
